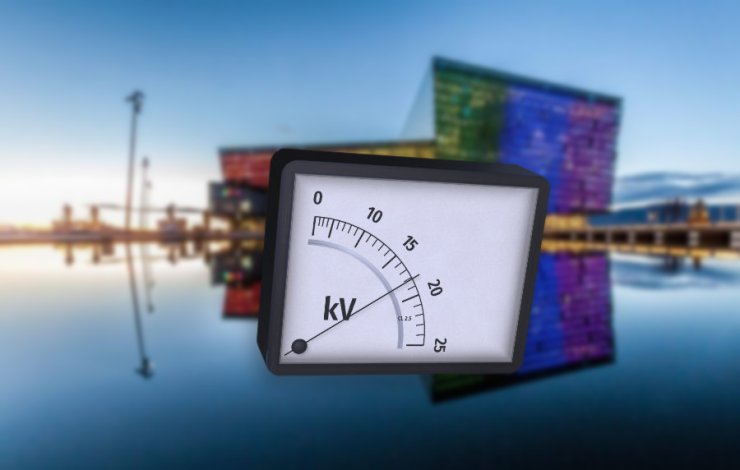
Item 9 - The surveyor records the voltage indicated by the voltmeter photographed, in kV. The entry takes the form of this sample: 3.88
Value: 18
